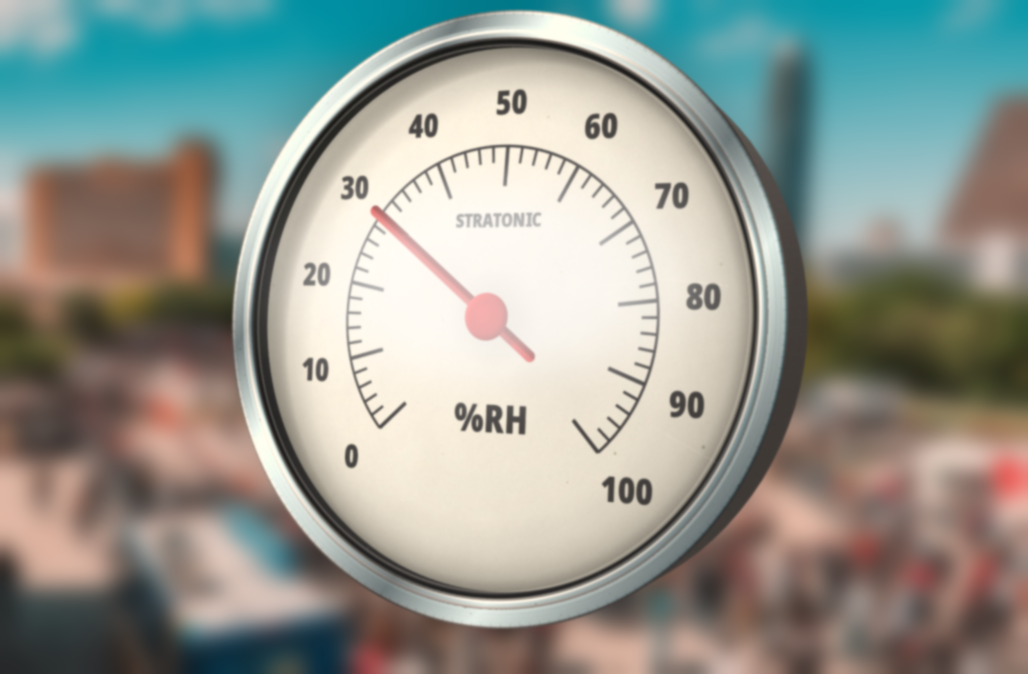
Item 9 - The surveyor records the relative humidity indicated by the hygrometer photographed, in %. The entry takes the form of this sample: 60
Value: 30
